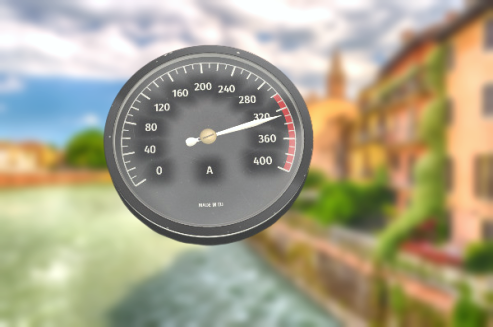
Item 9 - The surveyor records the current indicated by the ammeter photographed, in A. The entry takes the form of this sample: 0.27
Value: 330
